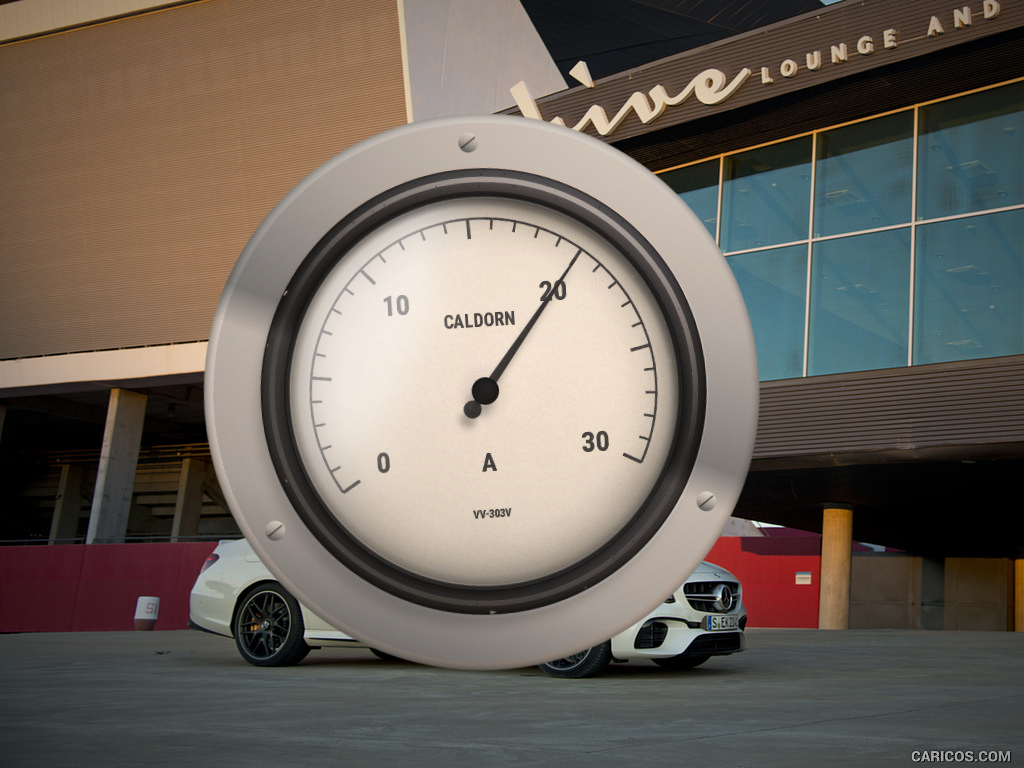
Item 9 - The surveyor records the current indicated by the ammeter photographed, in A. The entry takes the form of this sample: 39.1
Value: 20
